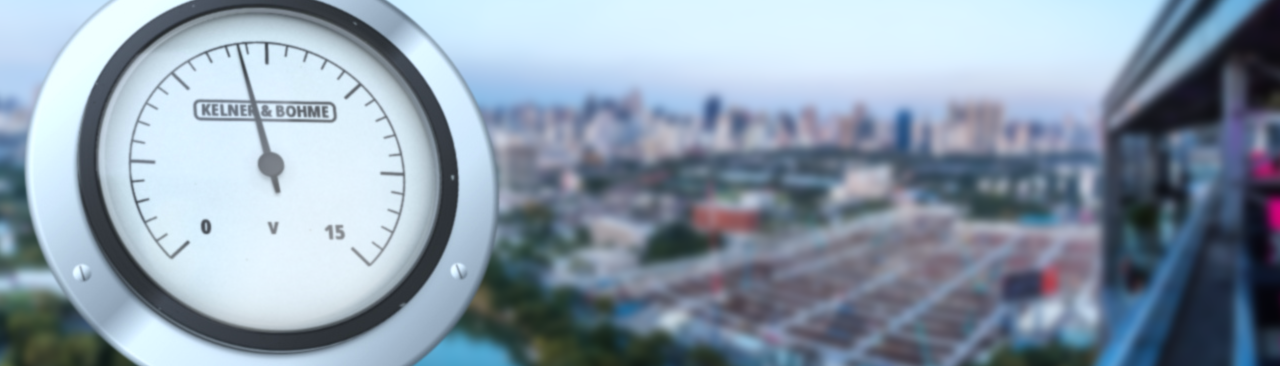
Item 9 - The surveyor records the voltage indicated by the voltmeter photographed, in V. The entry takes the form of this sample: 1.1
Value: 6.75
